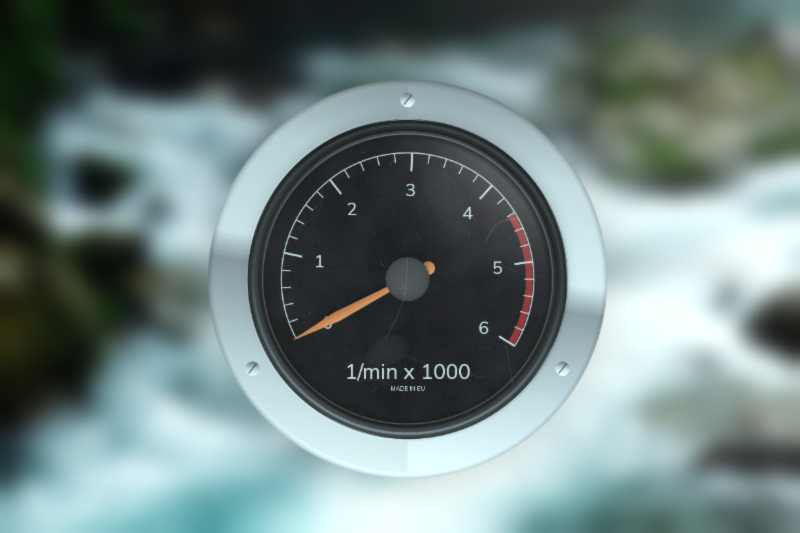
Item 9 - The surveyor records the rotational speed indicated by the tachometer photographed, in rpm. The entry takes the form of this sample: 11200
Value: 0
